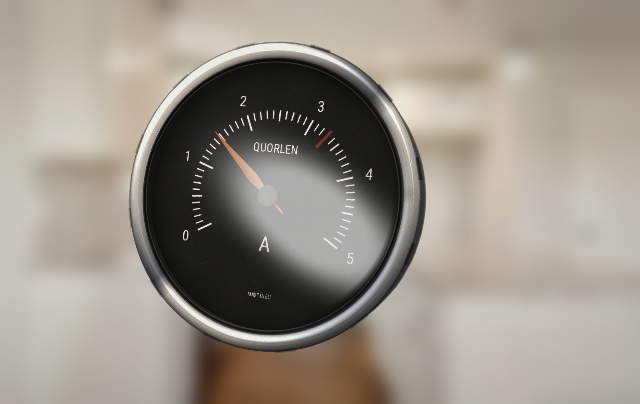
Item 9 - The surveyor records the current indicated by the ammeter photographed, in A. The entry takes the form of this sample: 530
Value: 1.5
